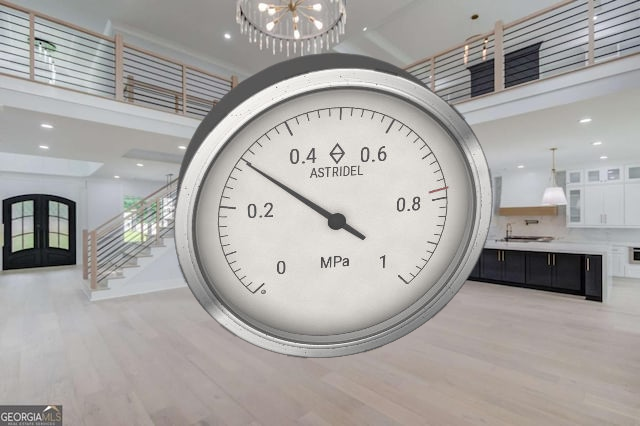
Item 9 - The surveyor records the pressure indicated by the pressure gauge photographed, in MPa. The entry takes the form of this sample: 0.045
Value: 0.3
